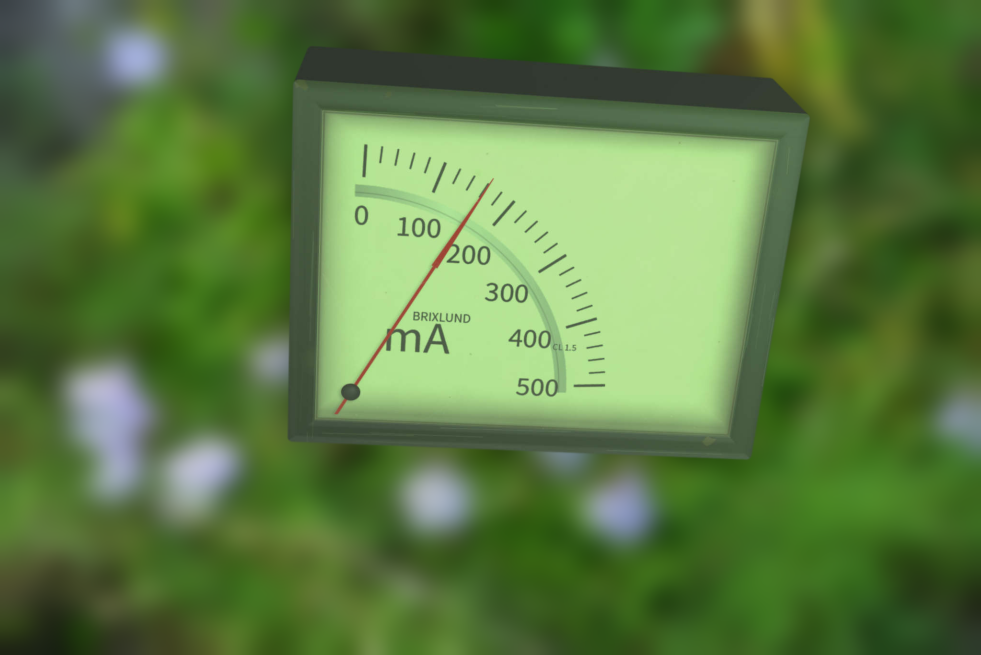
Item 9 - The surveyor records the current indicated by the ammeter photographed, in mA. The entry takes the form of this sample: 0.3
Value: 160
